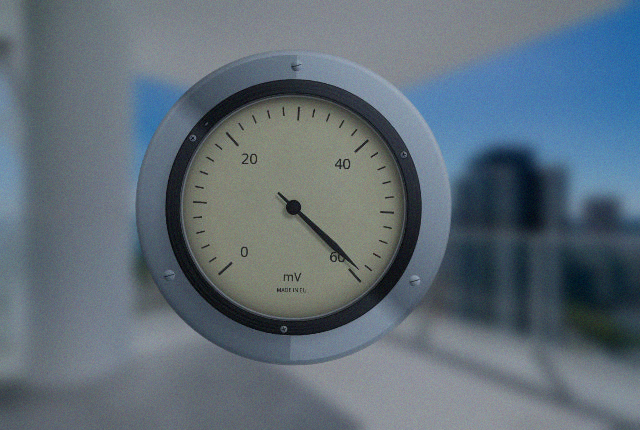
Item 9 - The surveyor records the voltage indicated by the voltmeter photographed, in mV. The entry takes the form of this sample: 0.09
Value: 59
